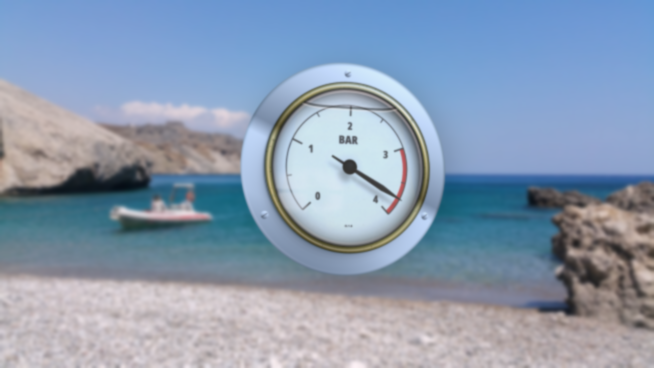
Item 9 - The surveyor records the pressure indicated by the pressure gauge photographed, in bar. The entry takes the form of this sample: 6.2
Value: 3.75
